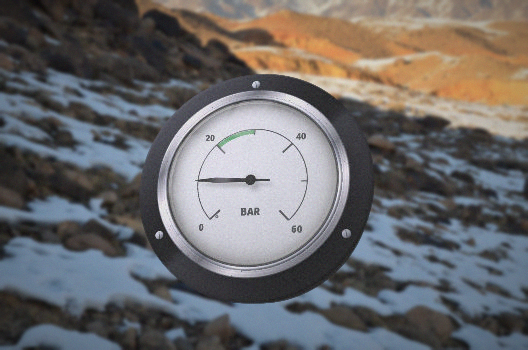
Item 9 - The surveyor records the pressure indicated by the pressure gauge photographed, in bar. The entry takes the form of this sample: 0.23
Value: 10
